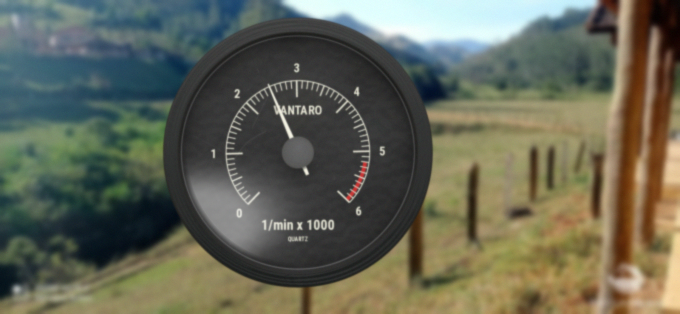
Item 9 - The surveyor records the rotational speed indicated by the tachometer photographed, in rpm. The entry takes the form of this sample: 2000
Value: 2500
